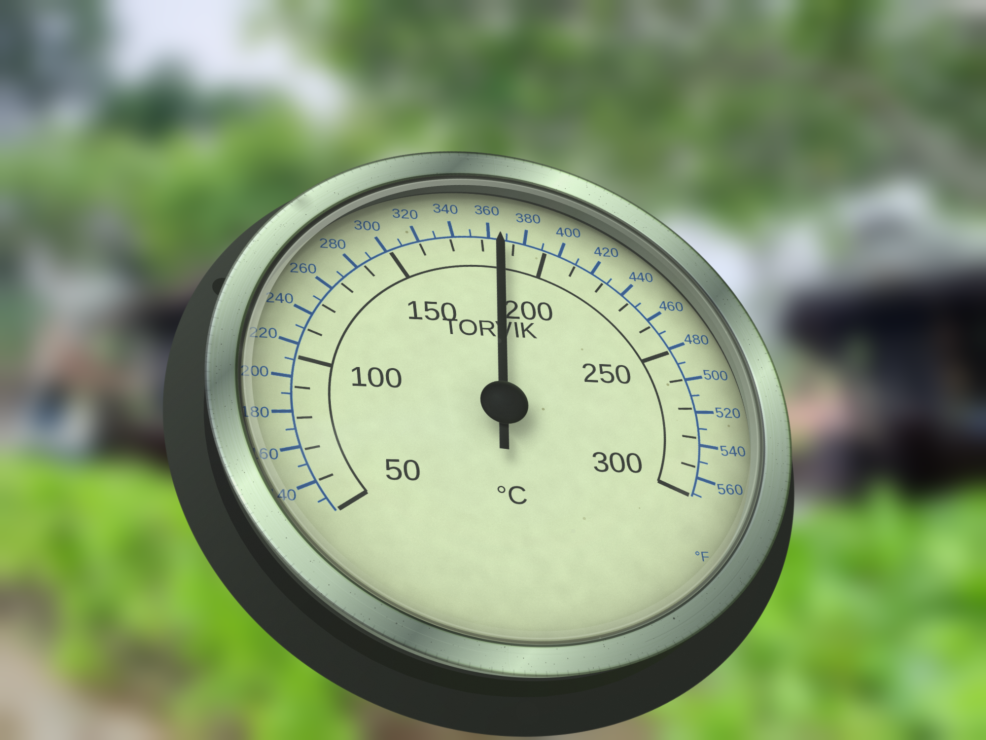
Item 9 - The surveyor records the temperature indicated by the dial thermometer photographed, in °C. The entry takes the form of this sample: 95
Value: 185
